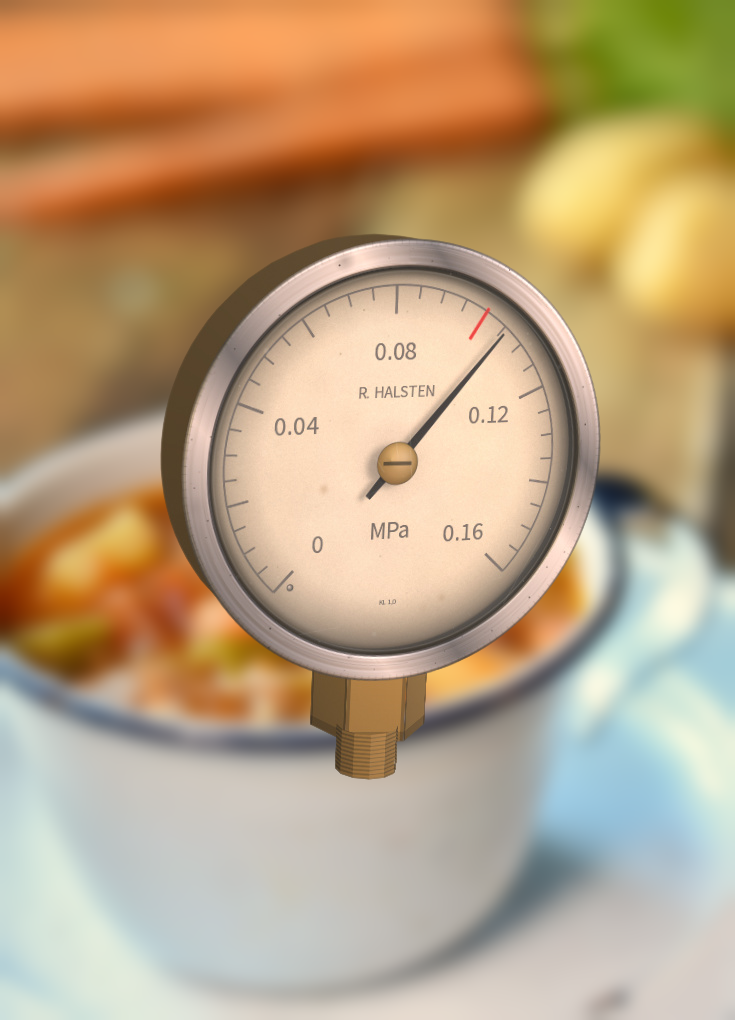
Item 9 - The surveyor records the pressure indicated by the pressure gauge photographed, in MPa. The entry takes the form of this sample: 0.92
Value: 0.105
